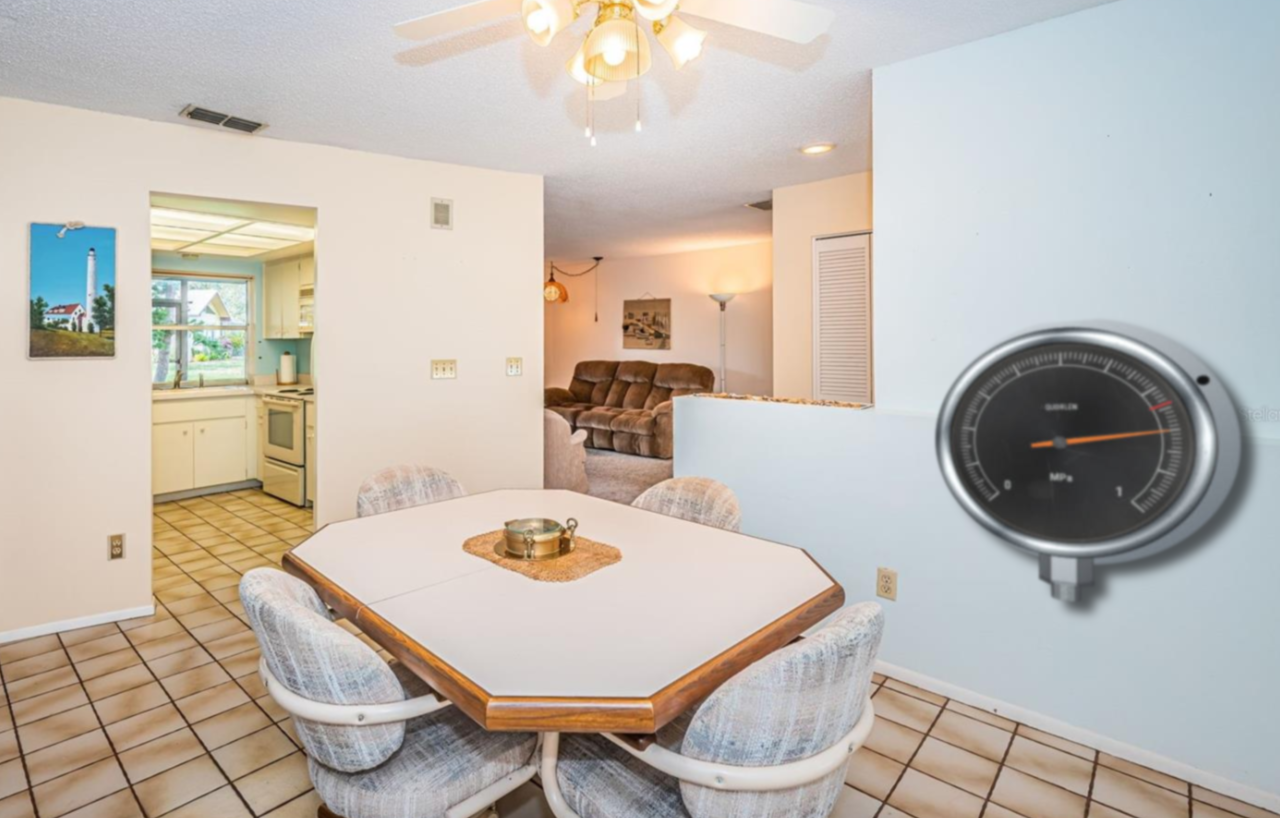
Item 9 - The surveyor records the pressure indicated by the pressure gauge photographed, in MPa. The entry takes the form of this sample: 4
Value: 0.8
